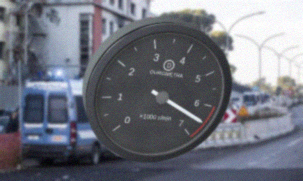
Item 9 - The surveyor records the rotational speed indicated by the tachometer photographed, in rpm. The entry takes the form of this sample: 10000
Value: 6500
